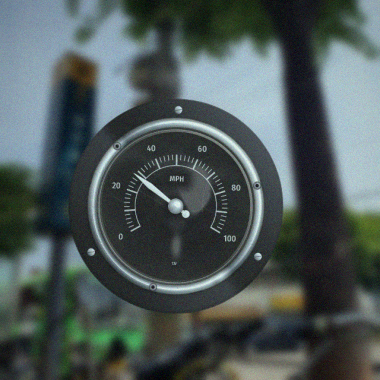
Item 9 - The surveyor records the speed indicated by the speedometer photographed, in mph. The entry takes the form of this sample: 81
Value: 28
